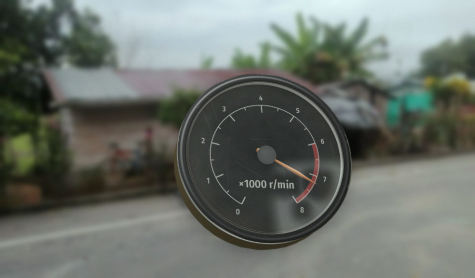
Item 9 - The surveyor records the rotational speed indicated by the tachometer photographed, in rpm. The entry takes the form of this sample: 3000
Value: 7250
